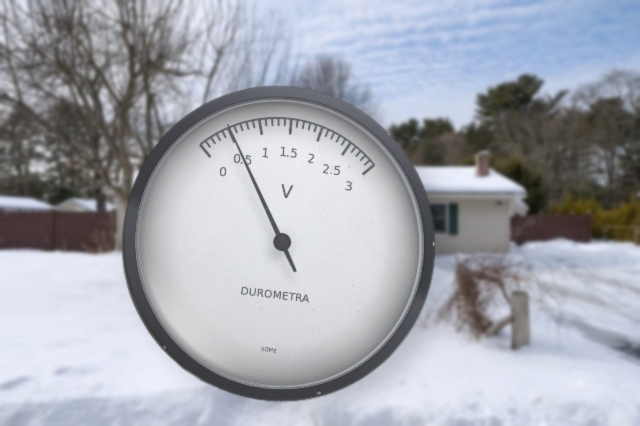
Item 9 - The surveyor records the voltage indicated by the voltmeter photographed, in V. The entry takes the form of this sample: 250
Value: 0.5
